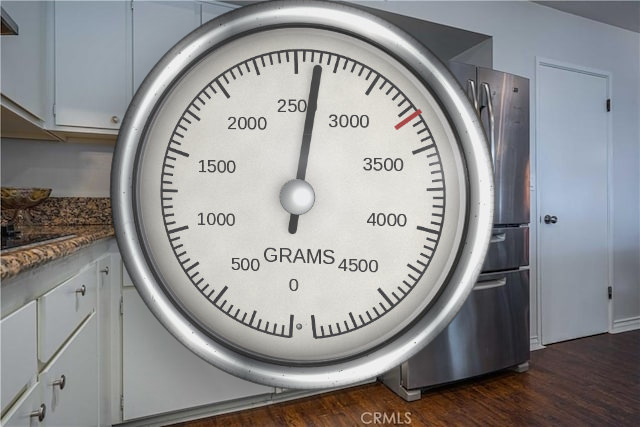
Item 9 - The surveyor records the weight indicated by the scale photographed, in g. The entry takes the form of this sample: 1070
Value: 2650
